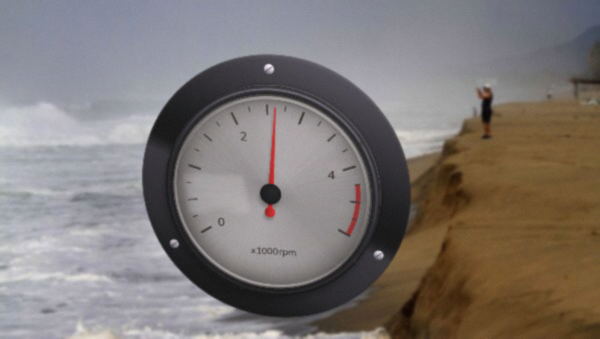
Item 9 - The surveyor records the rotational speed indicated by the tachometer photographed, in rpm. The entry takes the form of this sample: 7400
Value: 2625
